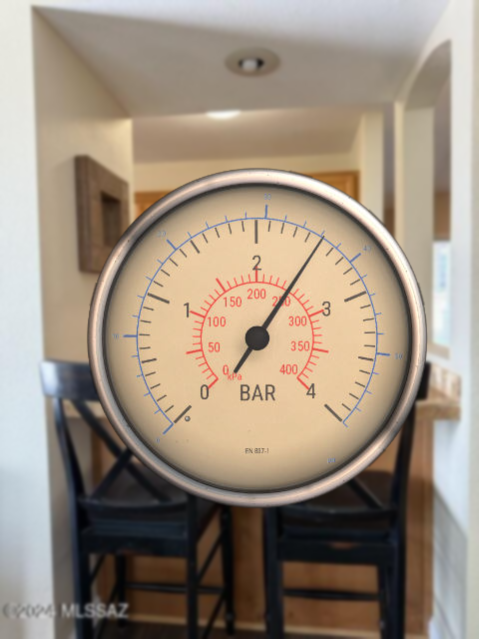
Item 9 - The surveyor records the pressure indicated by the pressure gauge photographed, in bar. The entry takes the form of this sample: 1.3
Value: 2.5
